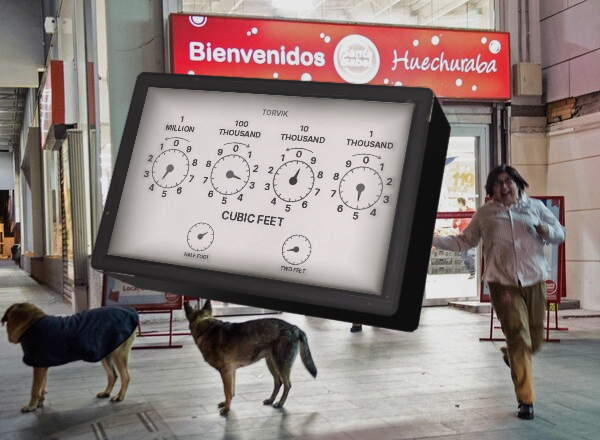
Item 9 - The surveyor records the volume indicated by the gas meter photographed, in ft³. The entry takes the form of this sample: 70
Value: 429500
